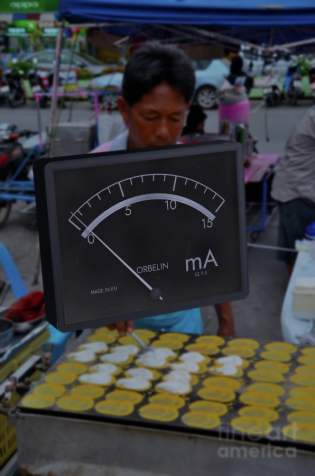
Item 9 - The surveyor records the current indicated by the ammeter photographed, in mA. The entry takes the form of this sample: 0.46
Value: 0.5
